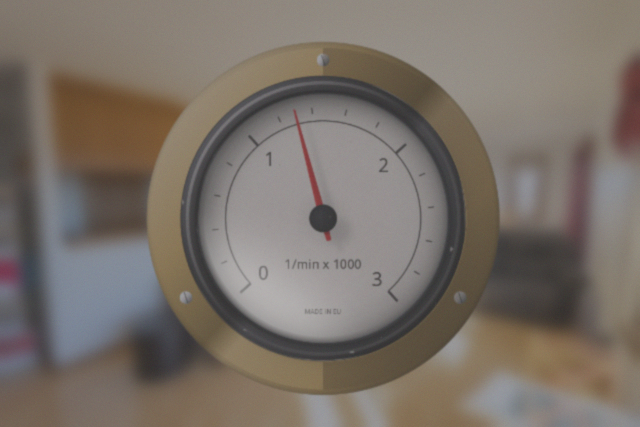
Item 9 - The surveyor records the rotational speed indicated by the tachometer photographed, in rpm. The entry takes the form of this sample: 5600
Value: 1300
